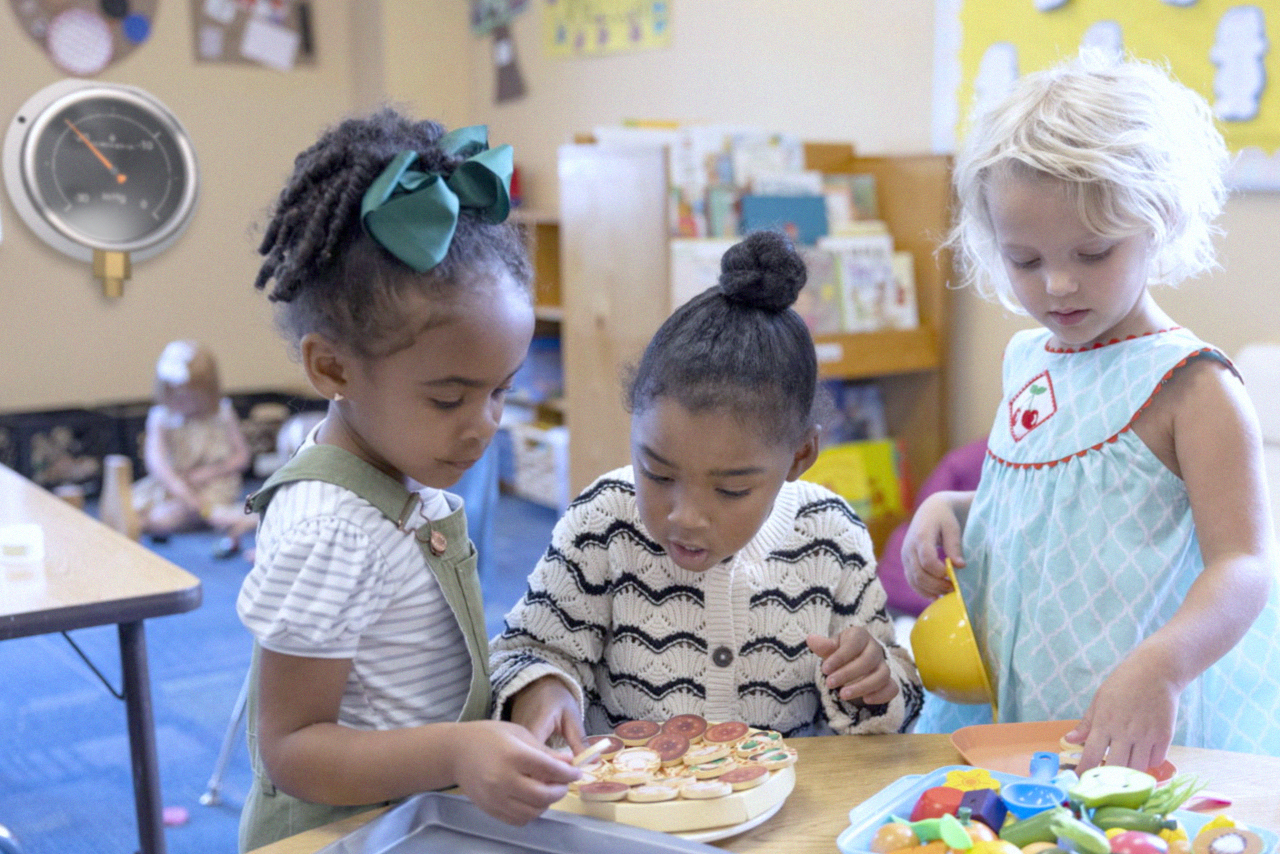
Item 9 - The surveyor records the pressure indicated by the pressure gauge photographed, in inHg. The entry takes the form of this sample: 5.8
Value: -20
